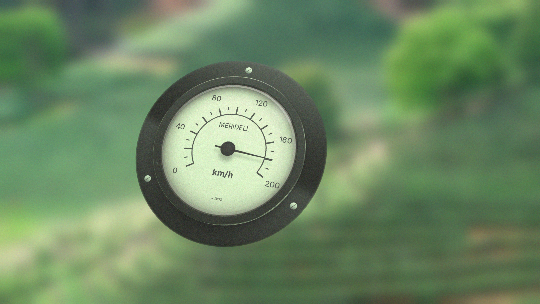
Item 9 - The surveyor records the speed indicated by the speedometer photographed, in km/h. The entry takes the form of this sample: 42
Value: 180
